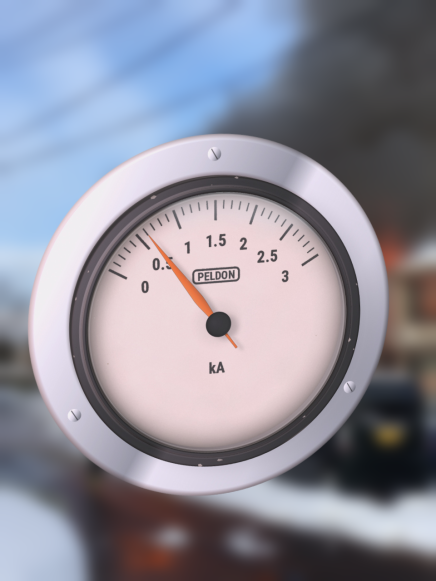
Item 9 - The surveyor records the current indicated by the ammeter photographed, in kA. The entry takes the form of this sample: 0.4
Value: 0.6
